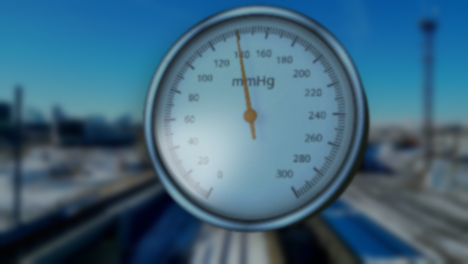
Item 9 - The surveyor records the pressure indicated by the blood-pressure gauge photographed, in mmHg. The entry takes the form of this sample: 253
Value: 140
